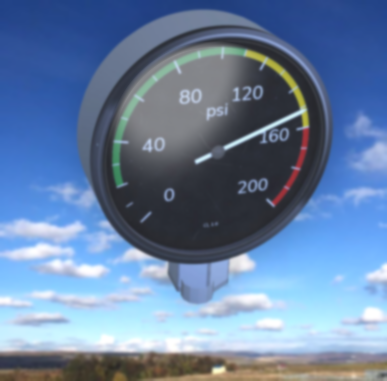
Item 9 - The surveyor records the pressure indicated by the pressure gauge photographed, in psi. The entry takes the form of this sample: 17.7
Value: 150
